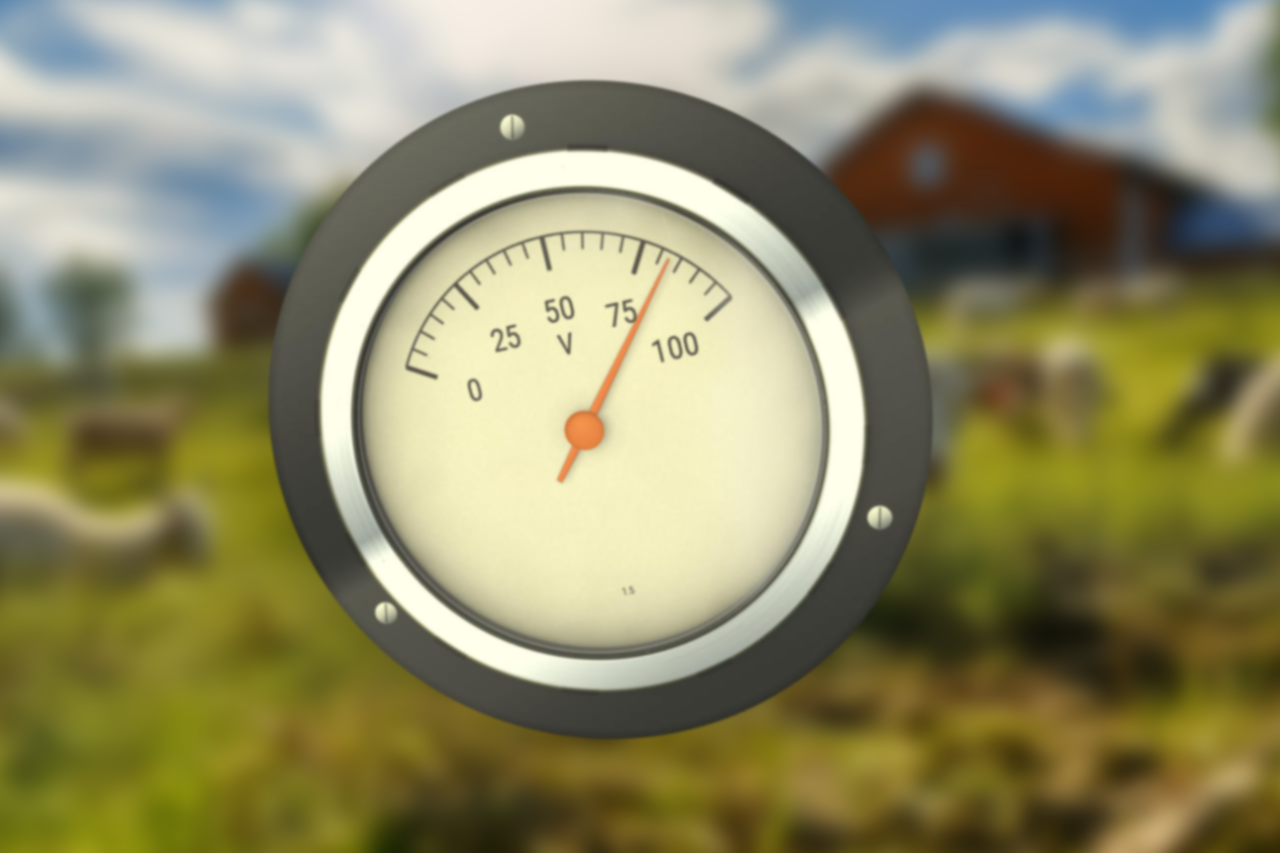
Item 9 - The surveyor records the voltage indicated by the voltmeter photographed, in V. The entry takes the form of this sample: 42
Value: 82.5
